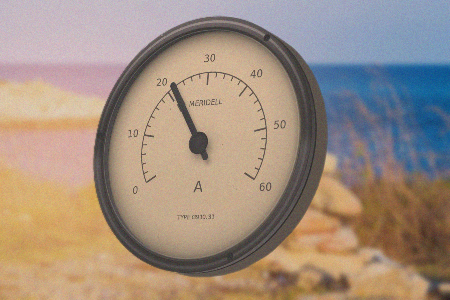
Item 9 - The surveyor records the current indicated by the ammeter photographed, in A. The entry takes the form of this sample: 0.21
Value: 22
